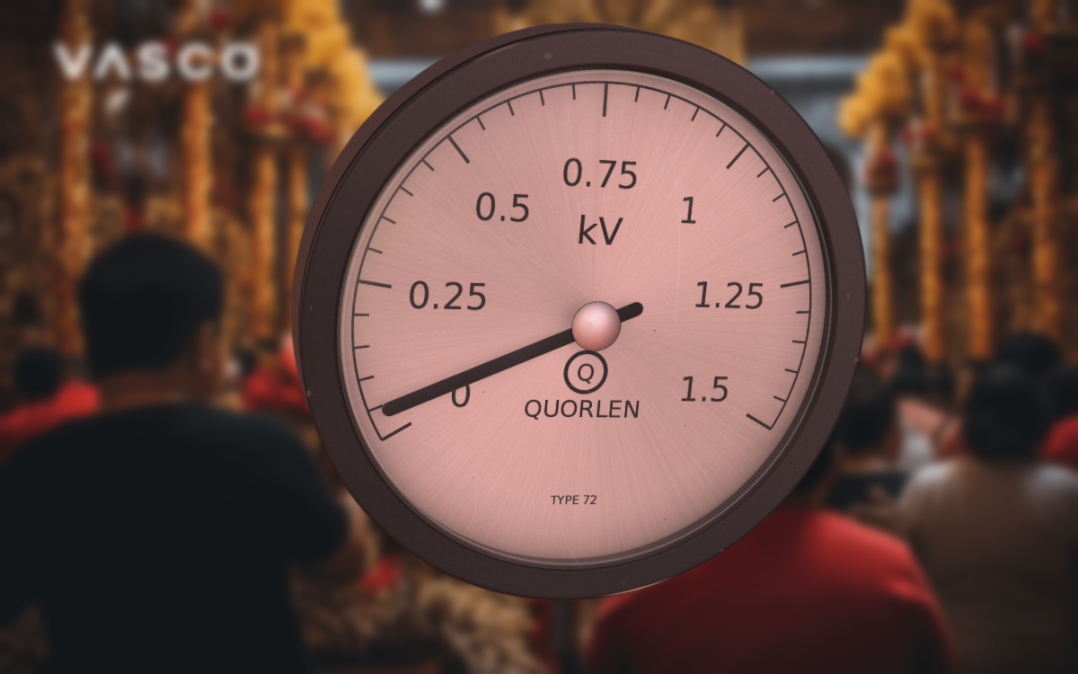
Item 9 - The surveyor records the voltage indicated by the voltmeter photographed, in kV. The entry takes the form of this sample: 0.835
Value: 0.05
